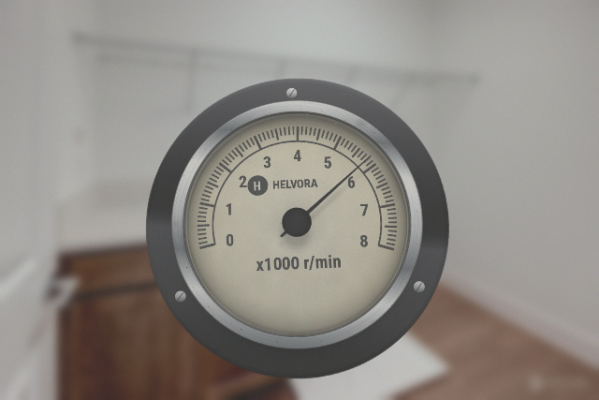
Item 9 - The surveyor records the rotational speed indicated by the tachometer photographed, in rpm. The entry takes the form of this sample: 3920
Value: 5800
